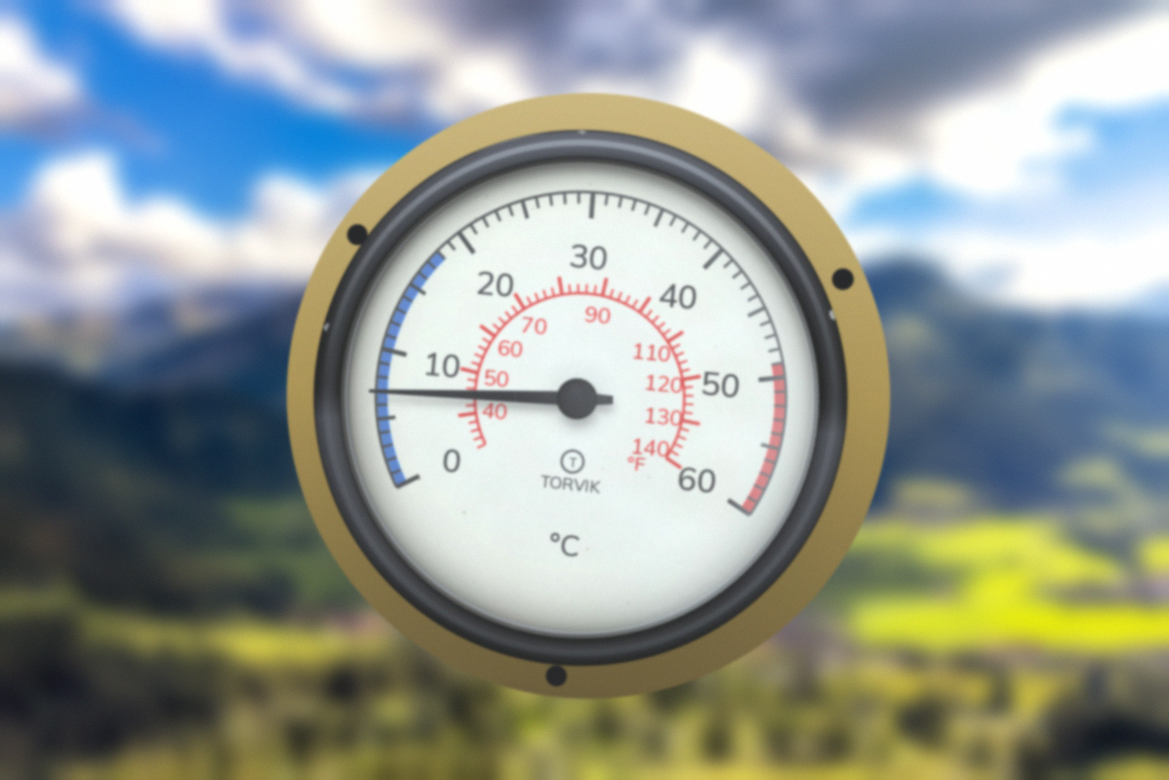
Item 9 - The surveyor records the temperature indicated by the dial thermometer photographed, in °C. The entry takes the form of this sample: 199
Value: 7
